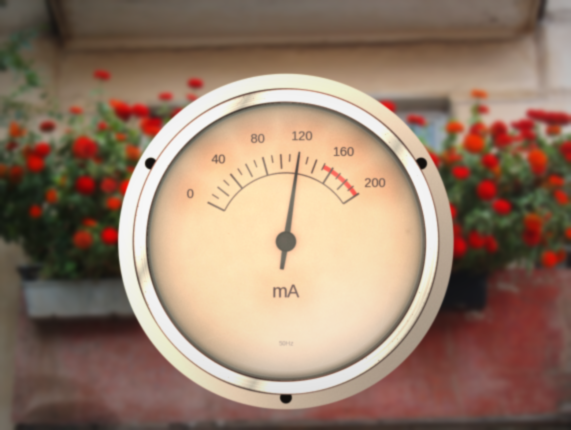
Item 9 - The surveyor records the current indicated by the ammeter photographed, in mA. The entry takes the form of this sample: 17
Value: 120
